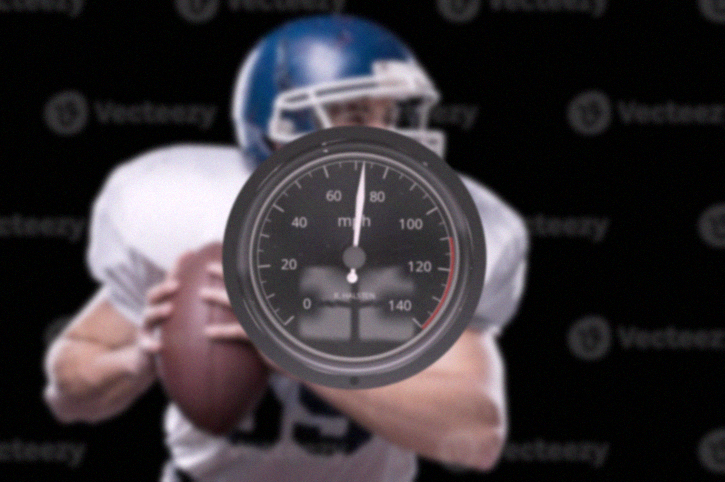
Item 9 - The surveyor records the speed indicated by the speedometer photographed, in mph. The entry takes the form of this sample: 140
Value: 72.5
